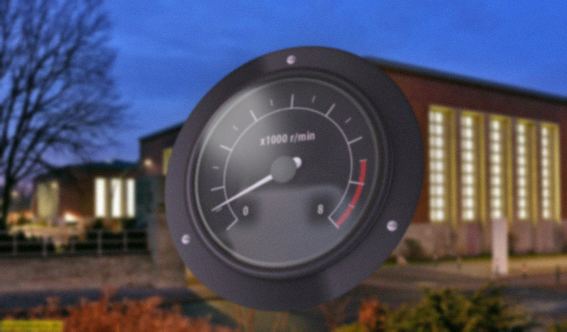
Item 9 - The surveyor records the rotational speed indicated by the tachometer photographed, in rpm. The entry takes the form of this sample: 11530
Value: 500
